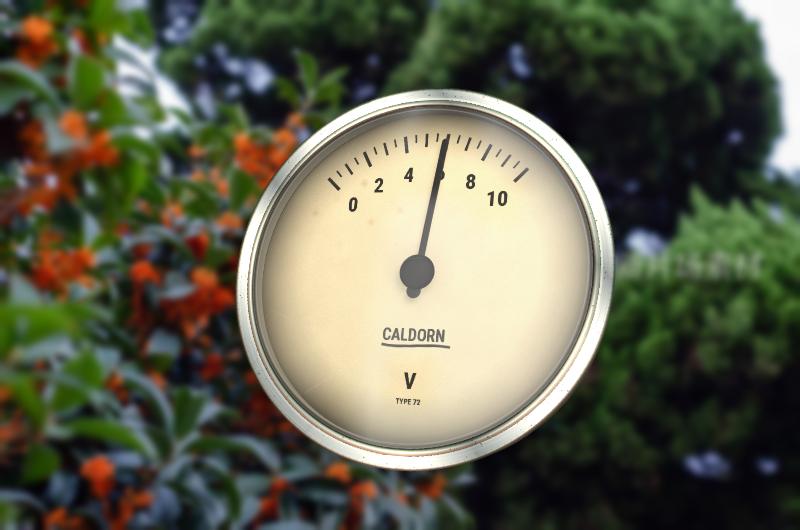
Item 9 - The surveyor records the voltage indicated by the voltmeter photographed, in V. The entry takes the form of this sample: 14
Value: 6
